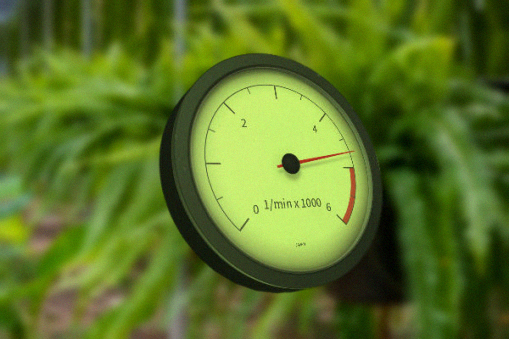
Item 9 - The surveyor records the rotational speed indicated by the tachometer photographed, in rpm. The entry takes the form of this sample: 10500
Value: 4750
